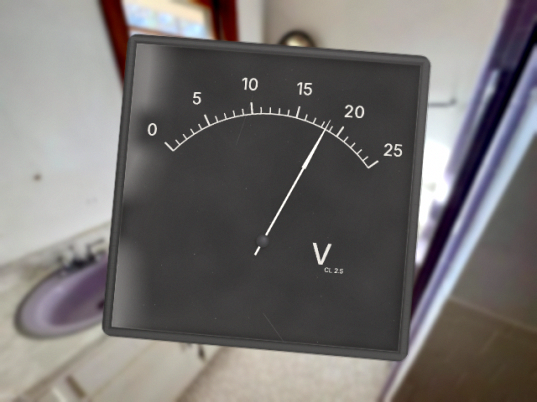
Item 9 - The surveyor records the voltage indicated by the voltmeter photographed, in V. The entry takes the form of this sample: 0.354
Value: 18.5
